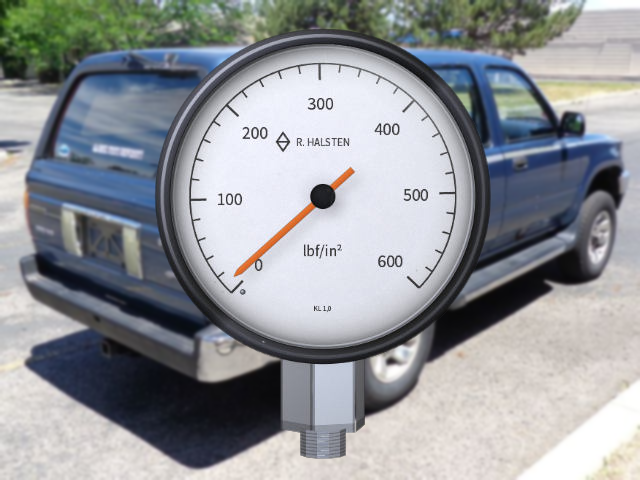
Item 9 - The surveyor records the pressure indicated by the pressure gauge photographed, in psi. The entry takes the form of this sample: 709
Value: 10
